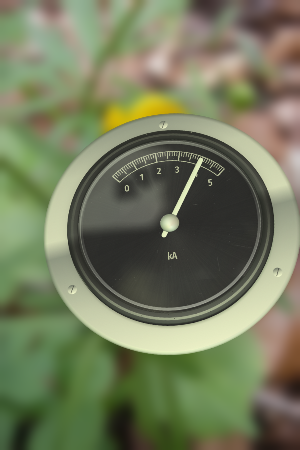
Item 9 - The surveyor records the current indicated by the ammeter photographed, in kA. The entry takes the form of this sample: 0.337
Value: 4
